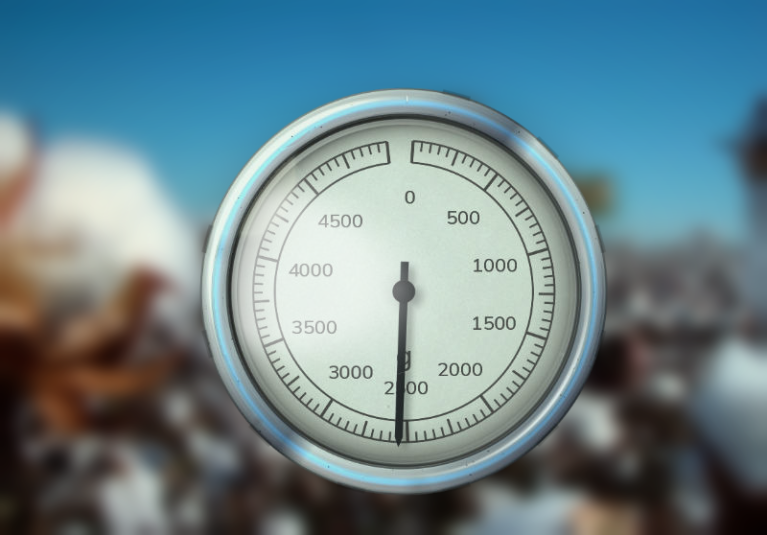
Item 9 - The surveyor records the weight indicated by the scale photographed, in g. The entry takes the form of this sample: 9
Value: 2550
